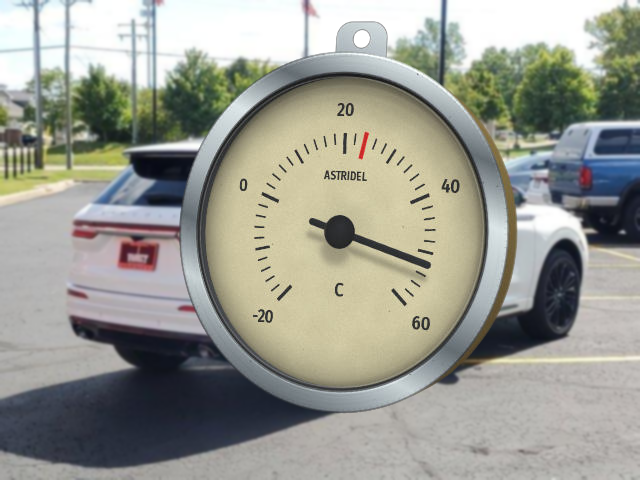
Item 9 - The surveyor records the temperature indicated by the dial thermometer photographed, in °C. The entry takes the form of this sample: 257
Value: 52
